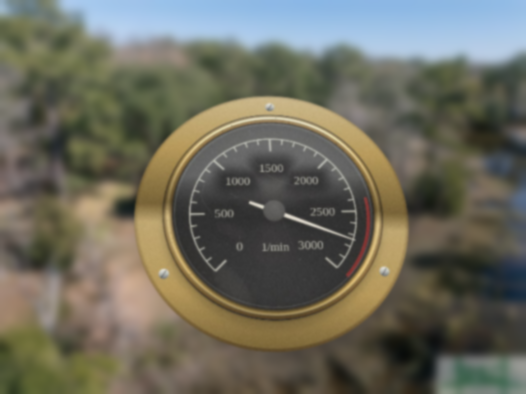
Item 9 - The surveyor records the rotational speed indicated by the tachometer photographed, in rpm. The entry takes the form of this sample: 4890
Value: 2750
